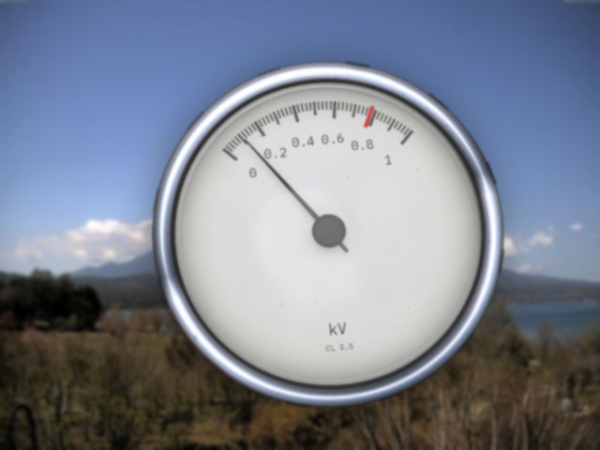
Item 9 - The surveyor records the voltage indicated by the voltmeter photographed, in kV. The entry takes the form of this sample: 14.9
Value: 0.1
